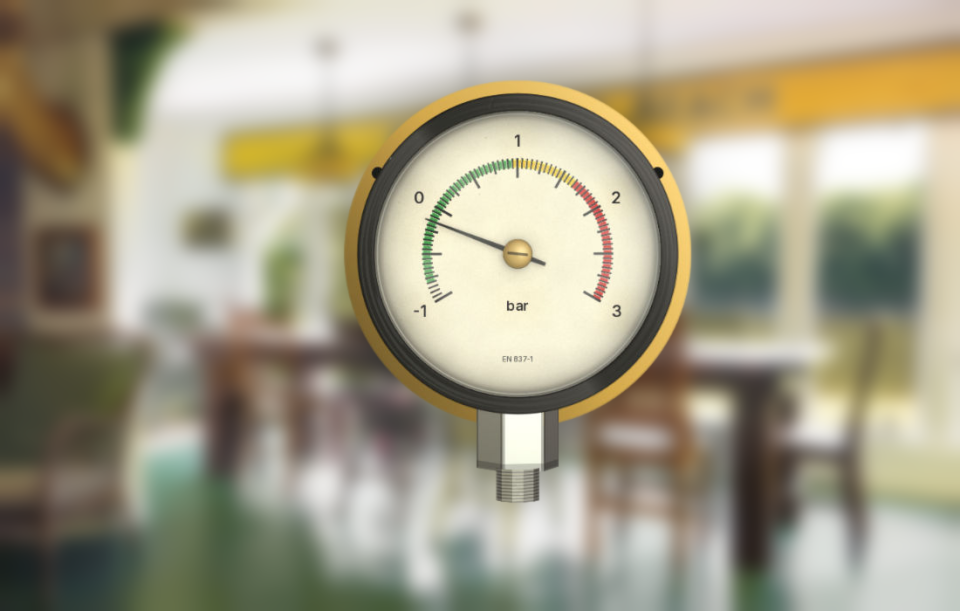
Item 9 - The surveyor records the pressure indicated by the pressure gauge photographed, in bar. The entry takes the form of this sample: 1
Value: -0.15
